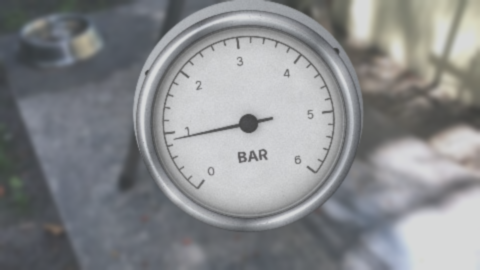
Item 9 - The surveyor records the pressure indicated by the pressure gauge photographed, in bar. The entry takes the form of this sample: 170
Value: 0.9
